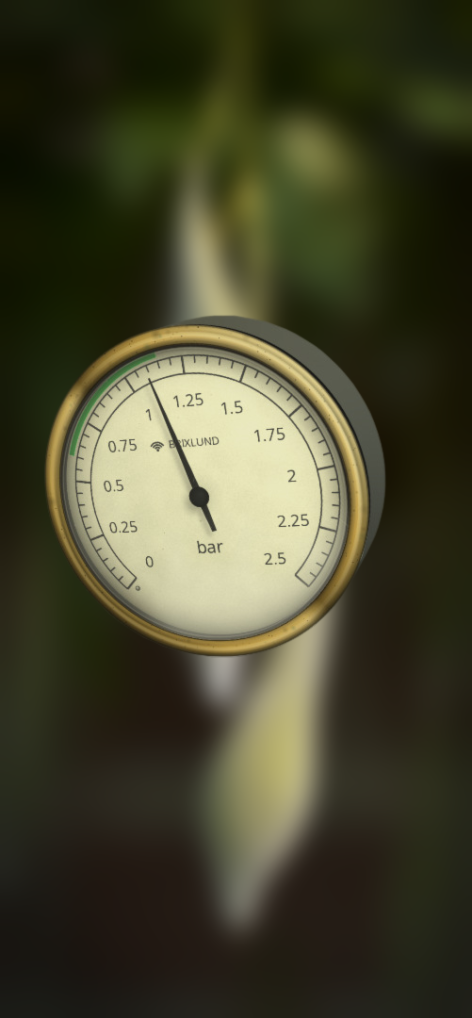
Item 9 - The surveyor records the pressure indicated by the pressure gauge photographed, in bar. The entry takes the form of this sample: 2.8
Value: 1.1
